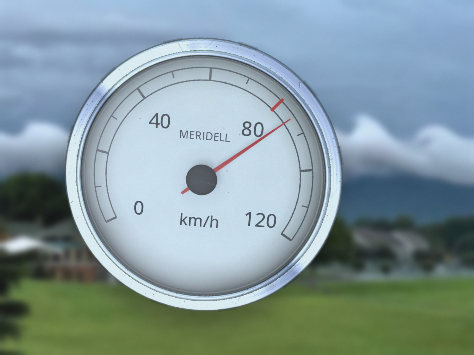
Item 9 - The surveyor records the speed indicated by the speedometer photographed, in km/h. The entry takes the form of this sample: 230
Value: 85
